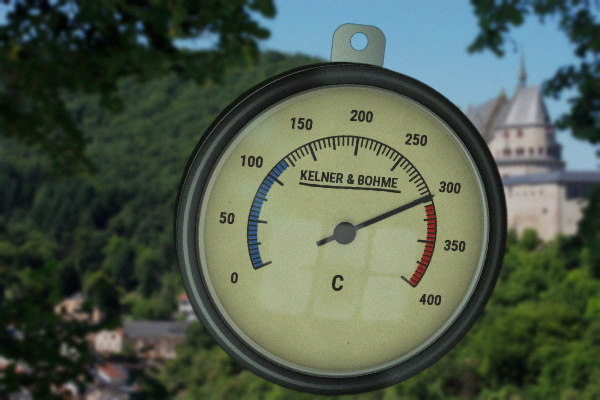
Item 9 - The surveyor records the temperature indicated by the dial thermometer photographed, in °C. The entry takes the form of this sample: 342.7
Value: 300
